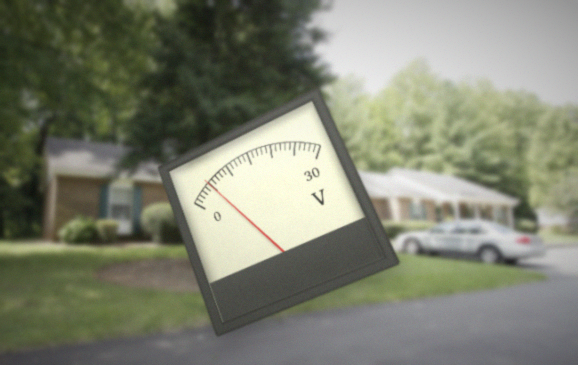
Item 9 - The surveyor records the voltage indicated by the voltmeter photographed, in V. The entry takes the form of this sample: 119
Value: 5
